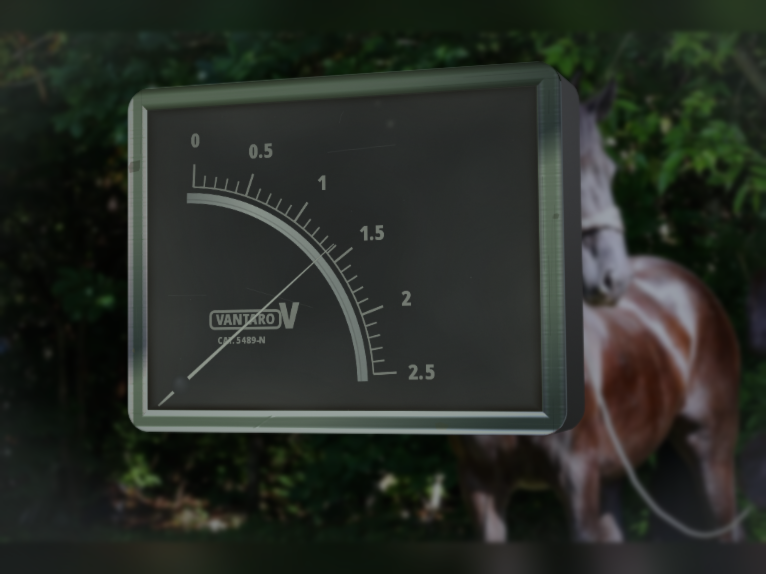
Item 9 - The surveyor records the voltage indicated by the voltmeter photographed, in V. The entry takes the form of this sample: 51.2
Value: 1.4
